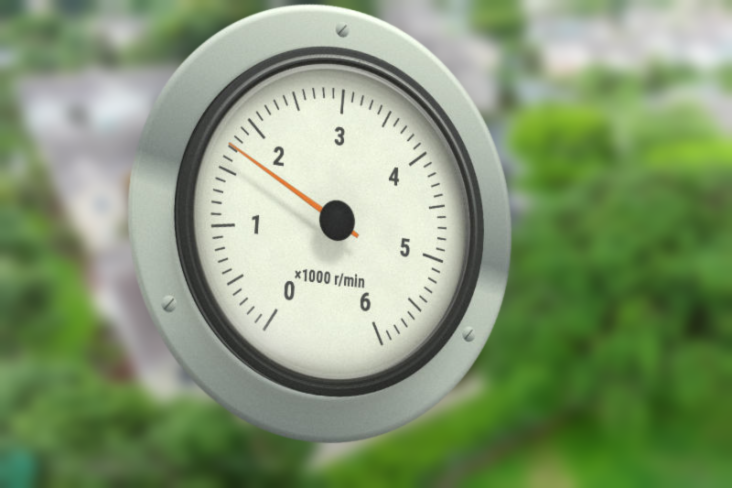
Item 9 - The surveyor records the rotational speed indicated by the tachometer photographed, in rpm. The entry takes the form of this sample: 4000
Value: 1700
